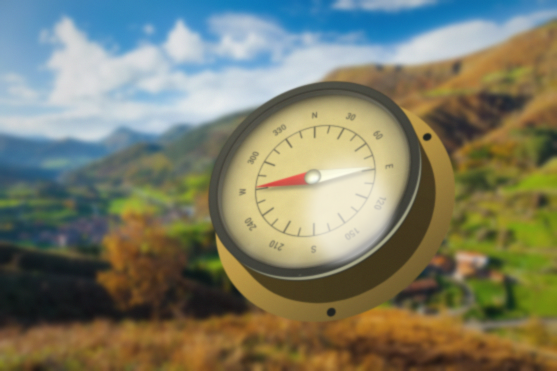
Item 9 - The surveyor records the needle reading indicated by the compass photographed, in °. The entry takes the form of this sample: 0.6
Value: 270
